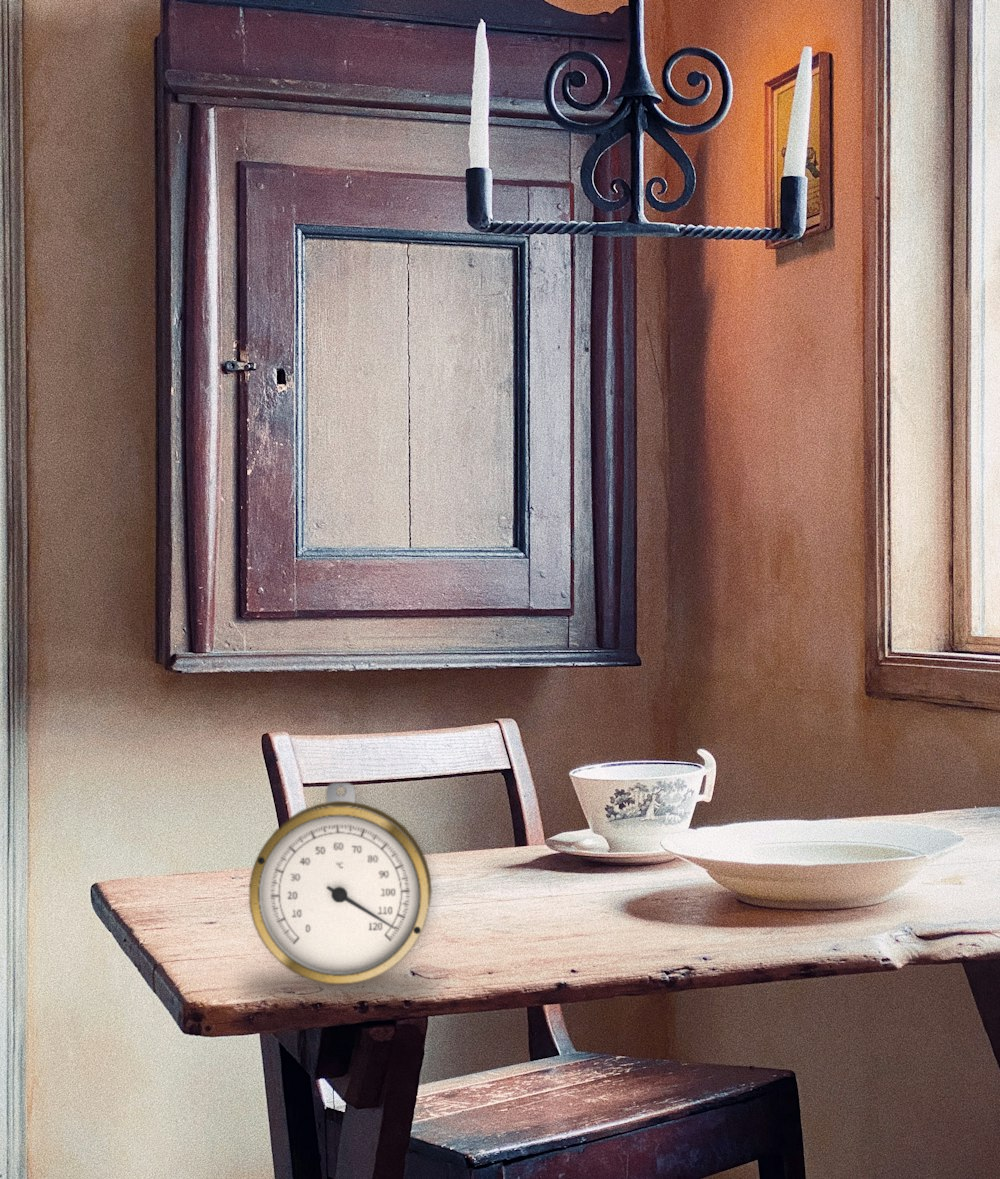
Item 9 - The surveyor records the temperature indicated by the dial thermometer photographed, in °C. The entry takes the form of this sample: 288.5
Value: 115
